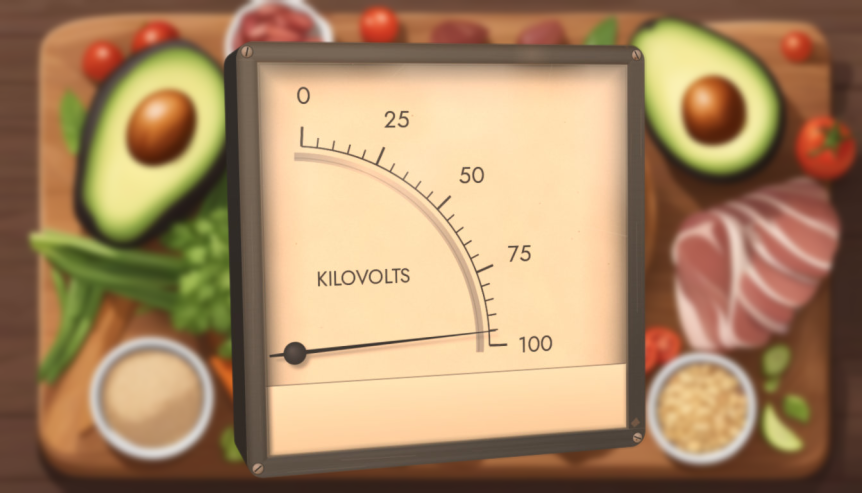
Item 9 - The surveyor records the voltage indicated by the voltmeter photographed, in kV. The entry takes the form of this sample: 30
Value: 95
